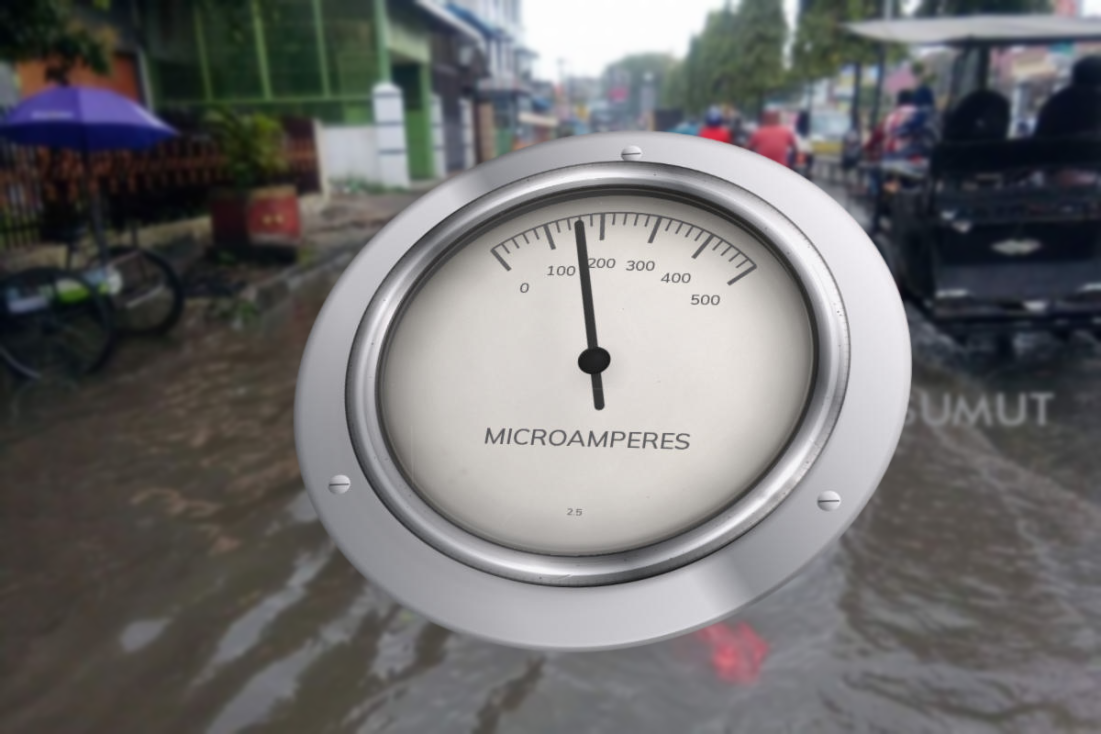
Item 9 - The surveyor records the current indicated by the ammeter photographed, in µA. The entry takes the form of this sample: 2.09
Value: 160
